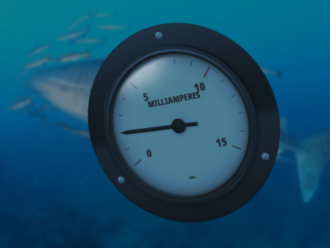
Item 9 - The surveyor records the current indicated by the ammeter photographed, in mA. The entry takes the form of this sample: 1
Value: 2
